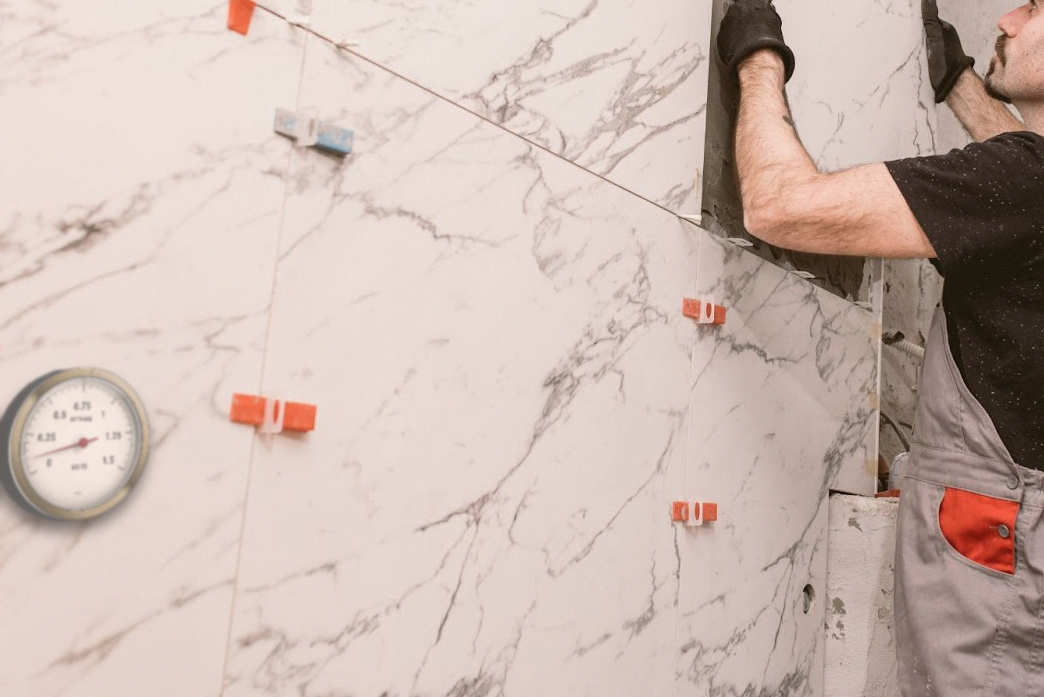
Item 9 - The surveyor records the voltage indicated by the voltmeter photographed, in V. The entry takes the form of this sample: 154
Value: 0.1
